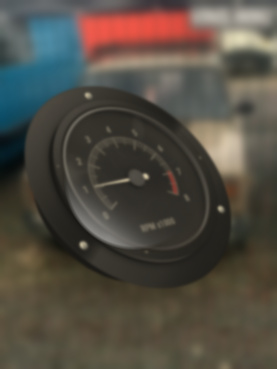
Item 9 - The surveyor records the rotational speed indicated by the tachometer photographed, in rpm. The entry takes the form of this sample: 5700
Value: 1000
